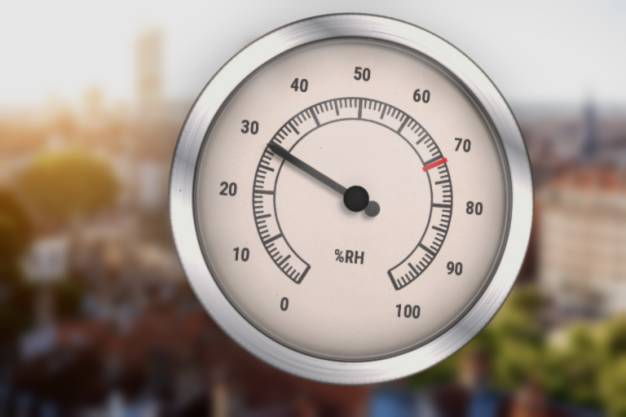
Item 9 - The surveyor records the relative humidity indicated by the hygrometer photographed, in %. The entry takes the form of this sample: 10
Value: 29
